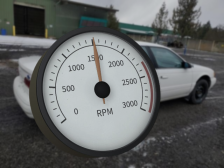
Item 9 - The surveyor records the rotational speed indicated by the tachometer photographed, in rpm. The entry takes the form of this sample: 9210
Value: 1500
